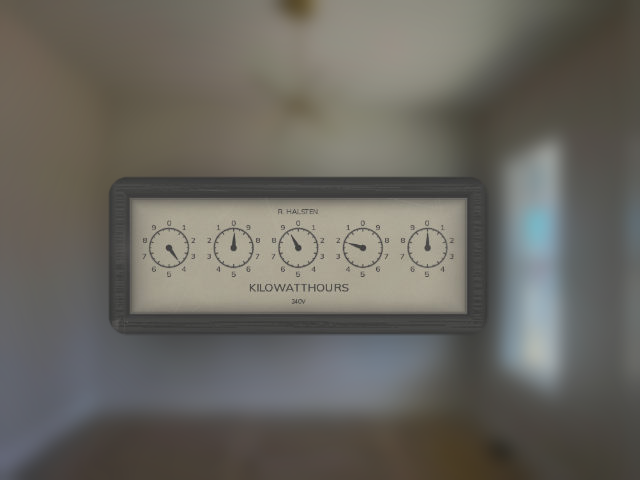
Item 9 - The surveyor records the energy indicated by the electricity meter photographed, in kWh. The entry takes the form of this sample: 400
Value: 39920
